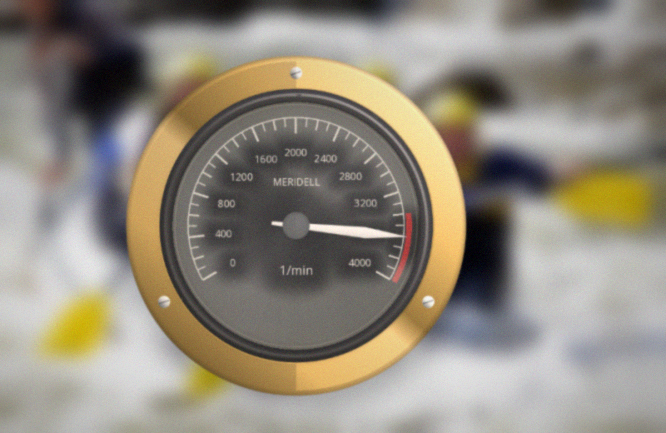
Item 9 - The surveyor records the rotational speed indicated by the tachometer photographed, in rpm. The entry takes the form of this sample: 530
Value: 3600
